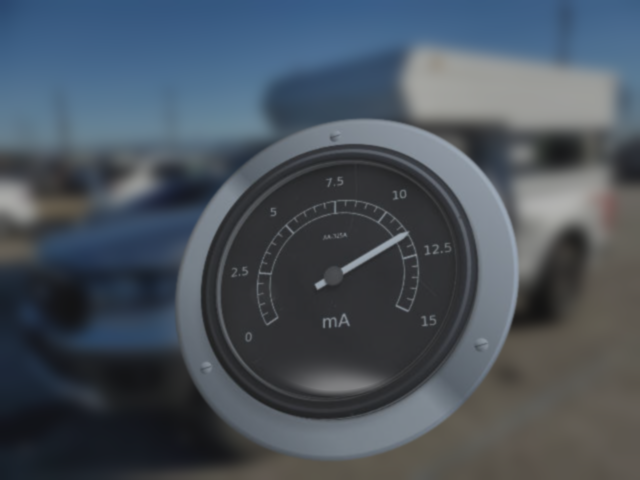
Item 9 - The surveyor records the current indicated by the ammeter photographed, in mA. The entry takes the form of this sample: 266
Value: 11.5
